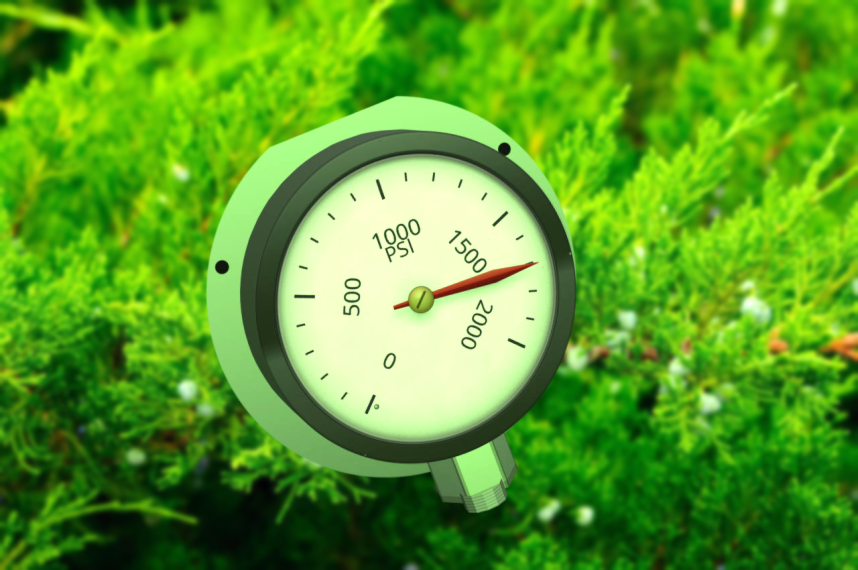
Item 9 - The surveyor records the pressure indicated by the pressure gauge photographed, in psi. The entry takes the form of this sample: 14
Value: 1700
